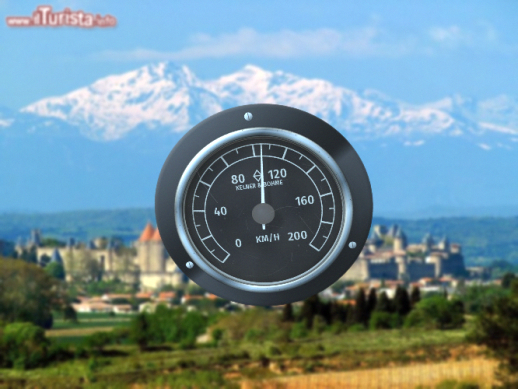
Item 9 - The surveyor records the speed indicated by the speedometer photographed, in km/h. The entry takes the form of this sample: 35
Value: 105
